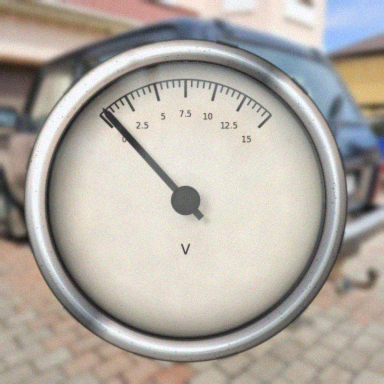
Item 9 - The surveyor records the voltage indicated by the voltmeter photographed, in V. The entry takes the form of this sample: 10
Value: 0.5
